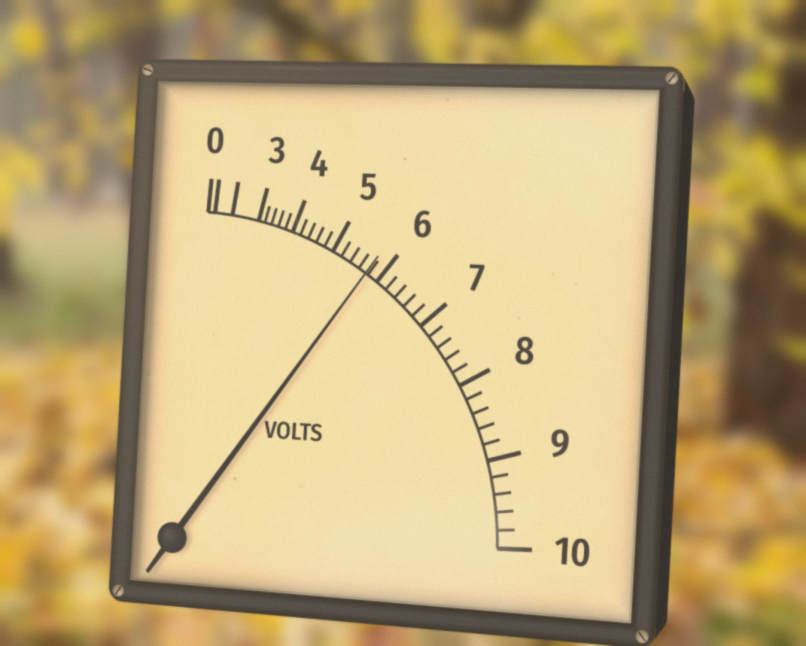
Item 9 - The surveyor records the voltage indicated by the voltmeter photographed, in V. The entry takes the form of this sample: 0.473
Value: 5.8
